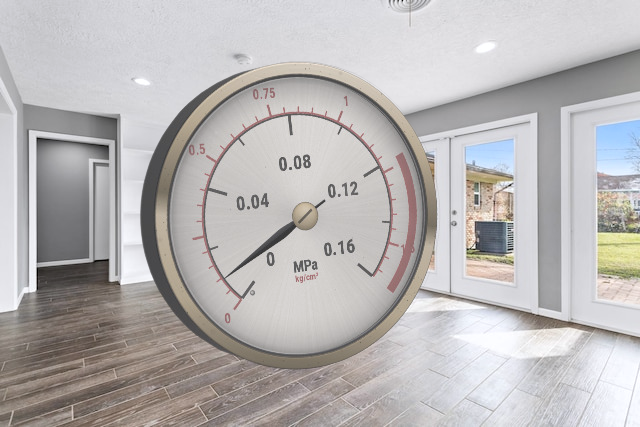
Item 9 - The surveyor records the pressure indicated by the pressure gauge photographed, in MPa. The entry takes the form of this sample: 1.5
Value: 0.01
